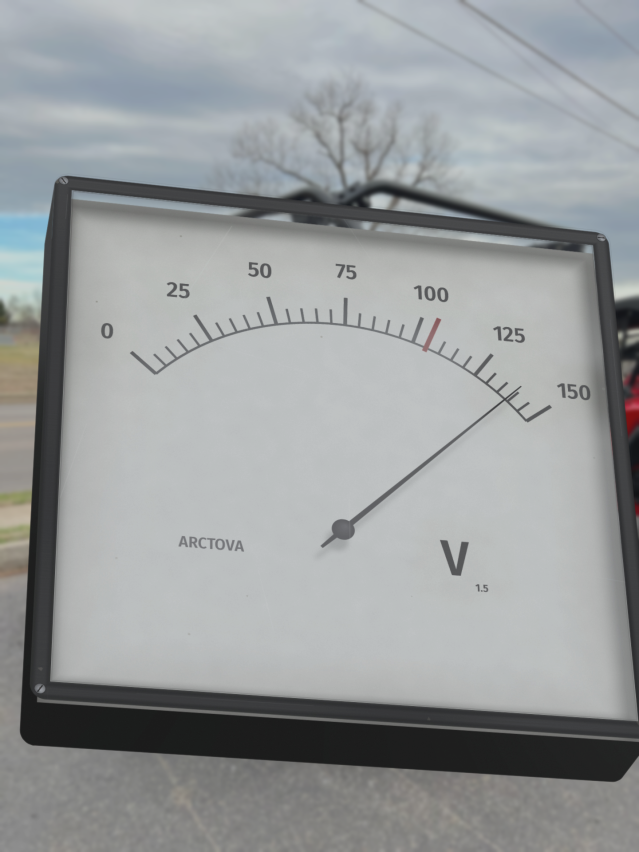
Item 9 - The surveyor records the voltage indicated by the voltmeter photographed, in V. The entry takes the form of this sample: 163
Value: 140
